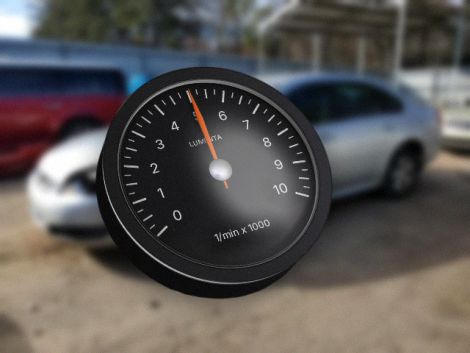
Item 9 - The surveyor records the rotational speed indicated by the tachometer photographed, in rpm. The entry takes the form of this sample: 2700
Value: 5000
